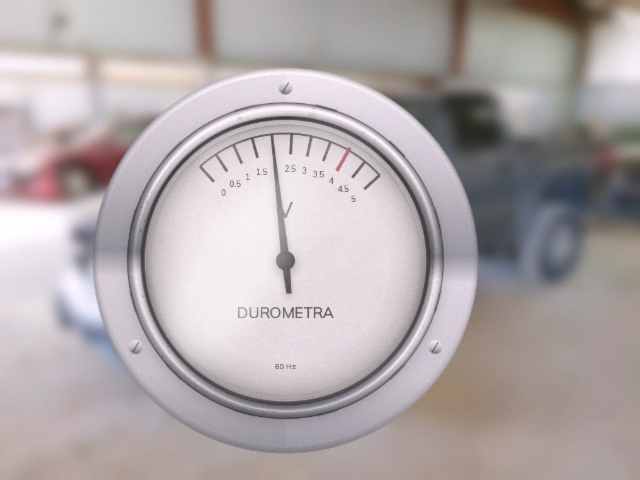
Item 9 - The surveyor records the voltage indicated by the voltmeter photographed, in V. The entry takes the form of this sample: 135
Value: 2
